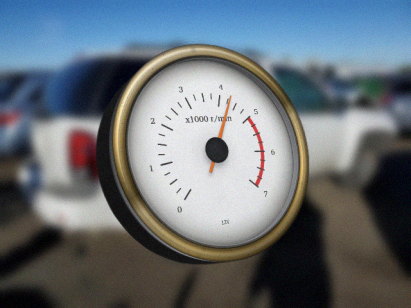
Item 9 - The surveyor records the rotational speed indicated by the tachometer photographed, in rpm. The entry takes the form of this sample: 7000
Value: 4250
